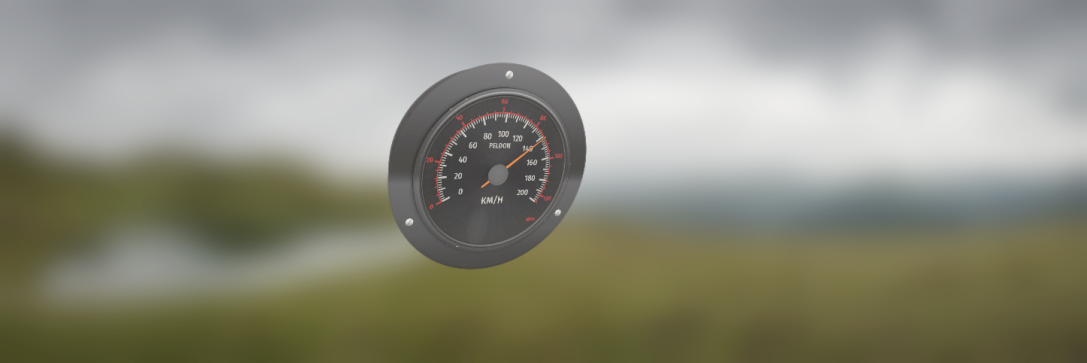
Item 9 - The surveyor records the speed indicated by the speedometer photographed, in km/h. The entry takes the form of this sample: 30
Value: 140
